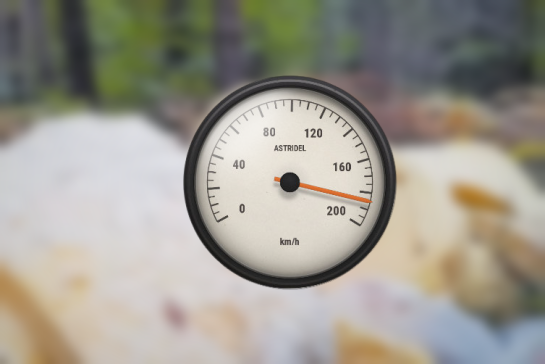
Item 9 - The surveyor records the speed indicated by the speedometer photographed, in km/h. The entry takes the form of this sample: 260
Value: 185
